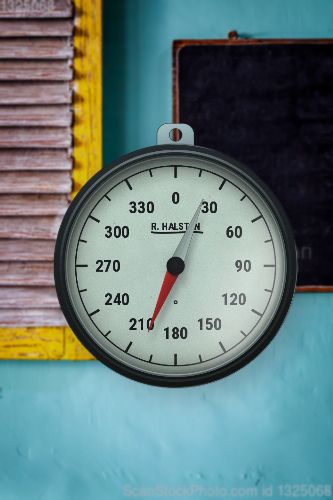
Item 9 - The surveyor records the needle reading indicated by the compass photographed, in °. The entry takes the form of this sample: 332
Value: 202.5
